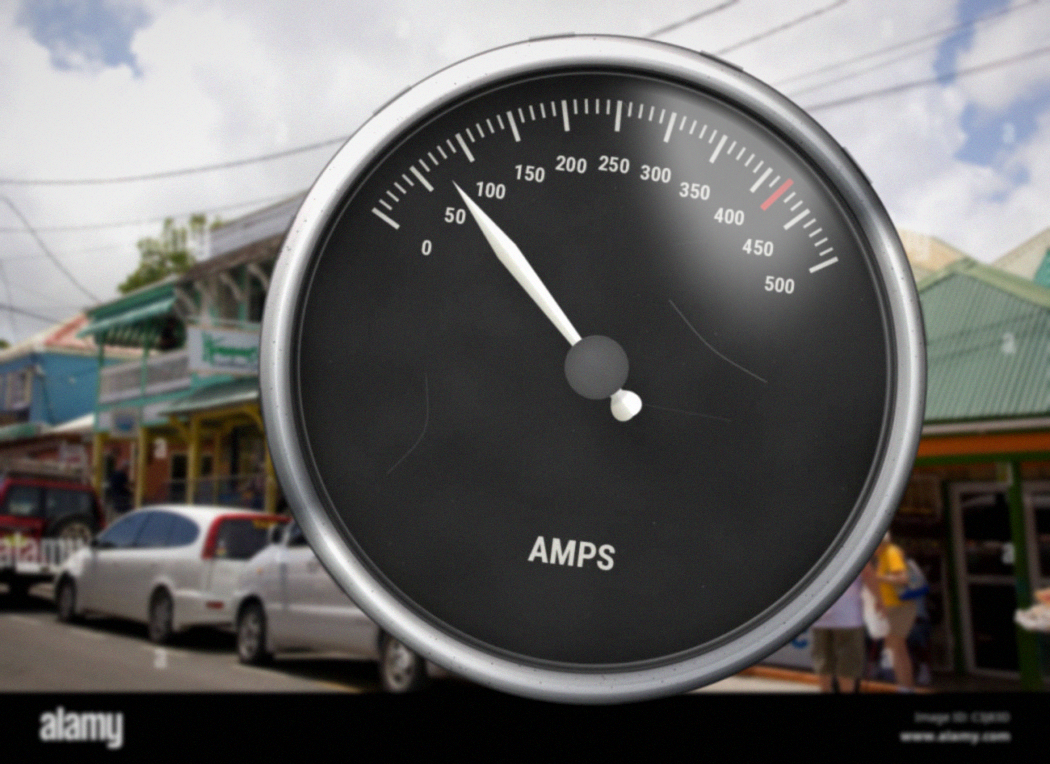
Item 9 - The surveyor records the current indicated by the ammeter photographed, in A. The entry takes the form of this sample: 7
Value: 70
